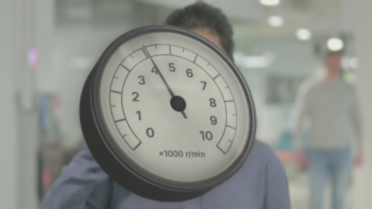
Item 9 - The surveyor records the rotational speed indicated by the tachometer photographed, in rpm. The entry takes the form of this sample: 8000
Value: 4000
